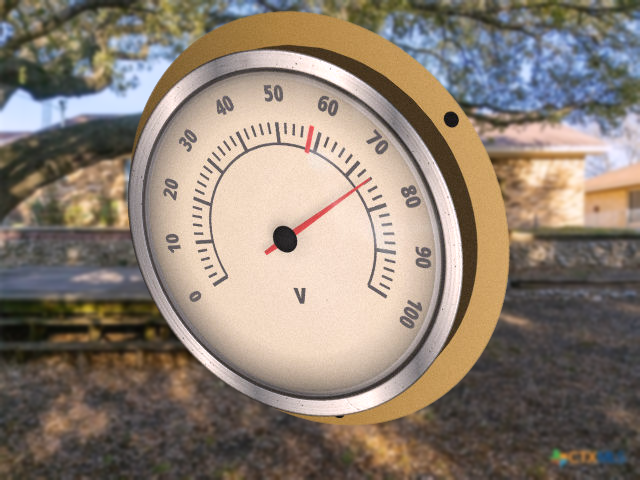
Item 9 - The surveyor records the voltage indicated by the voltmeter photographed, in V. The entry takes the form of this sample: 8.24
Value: 74
